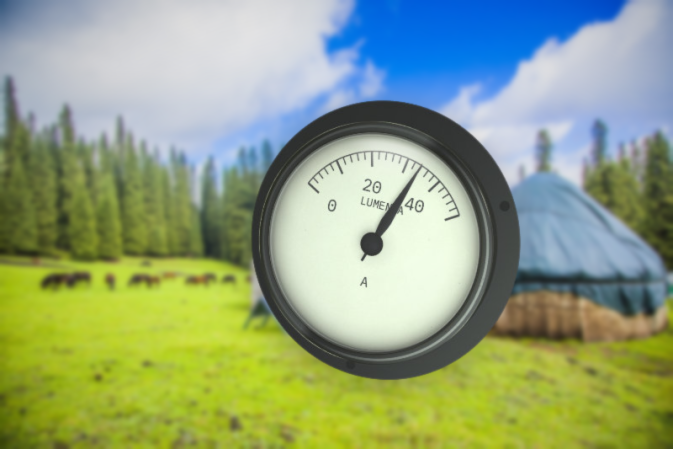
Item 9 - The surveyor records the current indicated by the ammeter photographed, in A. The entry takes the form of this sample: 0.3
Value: 34
